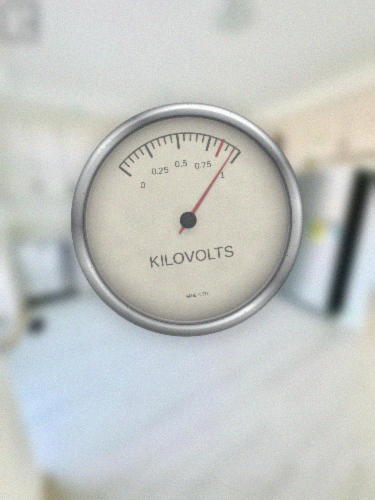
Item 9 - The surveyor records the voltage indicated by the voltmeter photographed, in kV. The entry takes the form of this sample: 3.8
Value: 0.95
